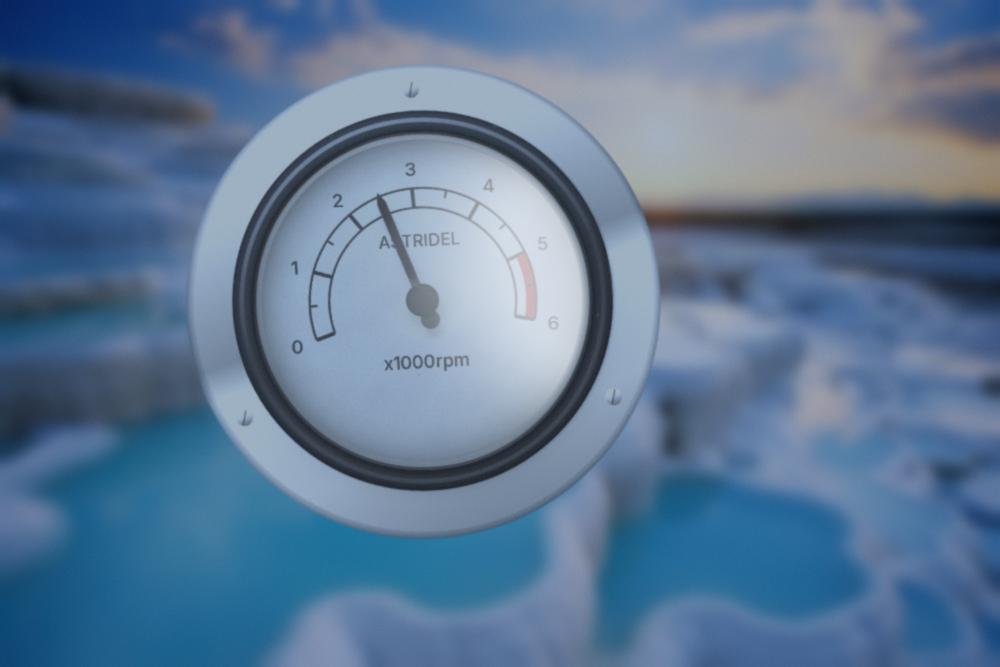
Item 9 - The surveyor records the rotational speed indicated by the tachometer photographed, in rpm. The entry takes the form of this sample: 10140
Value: 2500
